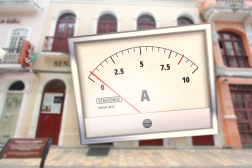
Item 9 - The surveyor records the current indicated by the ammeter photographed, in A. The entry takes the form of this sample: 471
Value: 0.5
